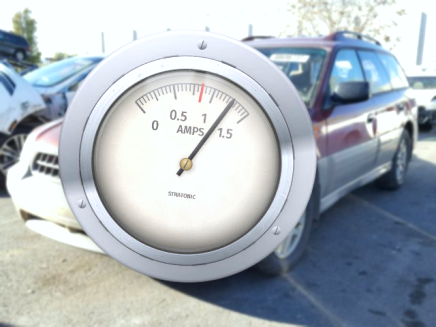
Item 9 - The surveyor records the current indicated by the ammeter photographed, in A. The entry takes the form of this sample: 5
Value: 1.25
